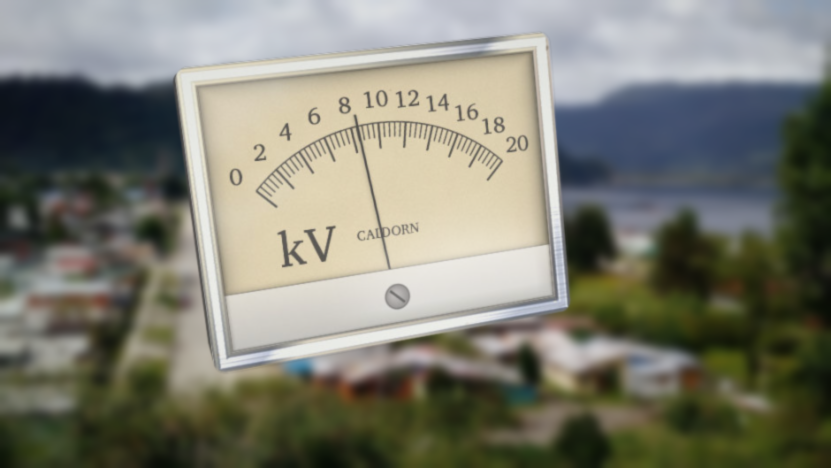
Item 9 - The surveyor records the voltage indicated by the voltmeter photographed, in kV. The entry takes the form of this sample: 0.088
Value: 8.4
